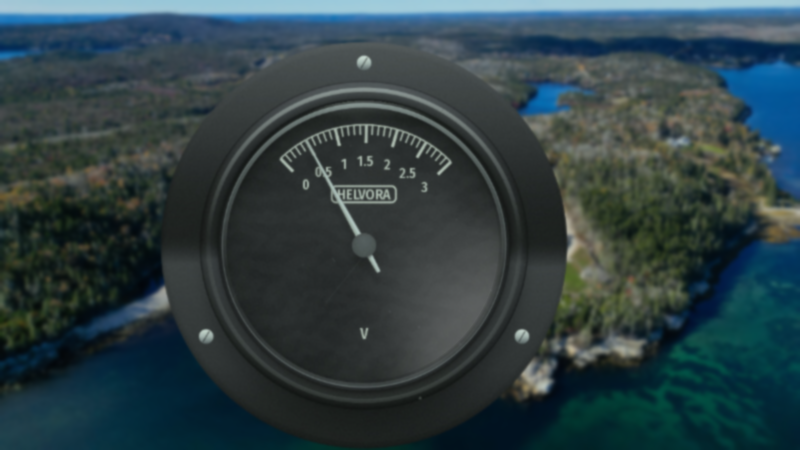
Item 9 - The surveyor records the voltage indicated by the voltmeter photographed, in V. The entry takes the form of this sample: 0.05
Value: 0.5
